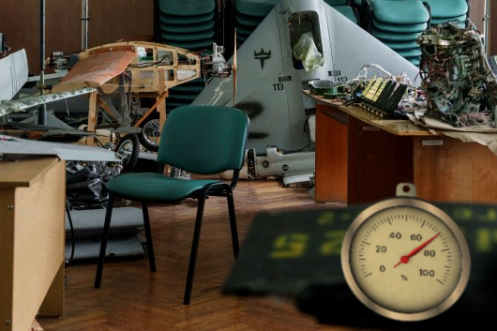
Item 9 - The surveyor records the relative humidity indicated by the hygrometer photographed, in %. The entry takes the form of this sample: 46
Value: 70
